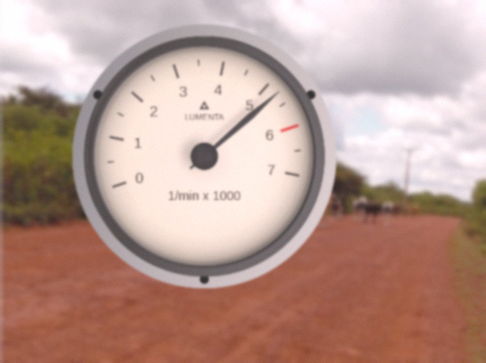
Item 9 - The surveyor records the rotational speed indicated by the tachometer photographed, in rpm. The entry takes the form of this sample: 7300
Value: 5250
